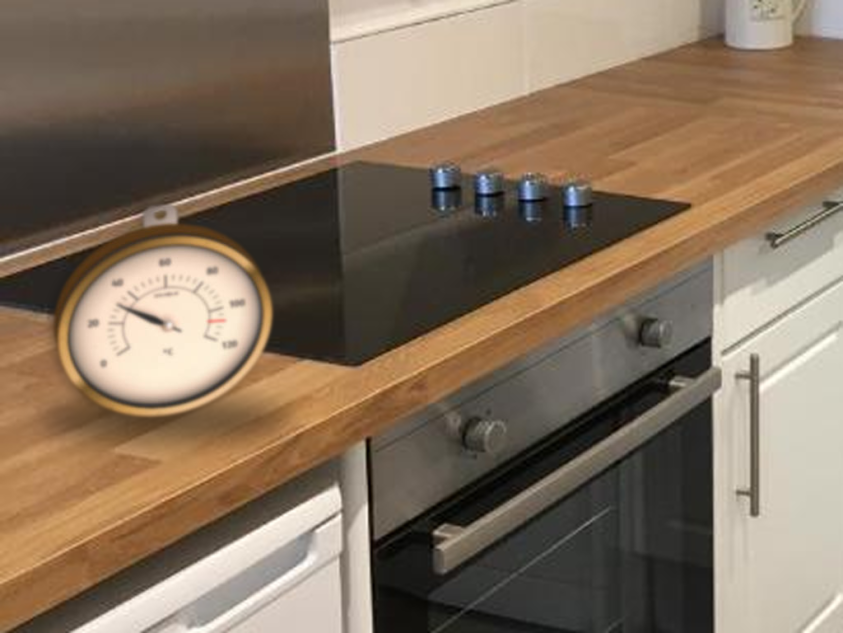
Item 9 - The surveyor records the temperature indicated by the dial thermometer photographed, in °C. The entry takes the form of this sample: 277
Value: 32
